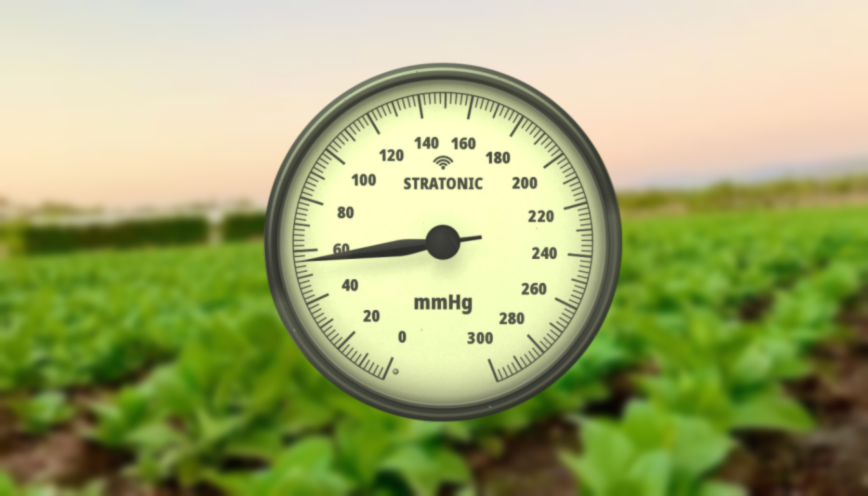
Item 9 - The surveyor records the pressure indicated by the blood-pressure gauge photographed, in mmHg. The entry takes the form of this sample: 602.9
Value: 56
